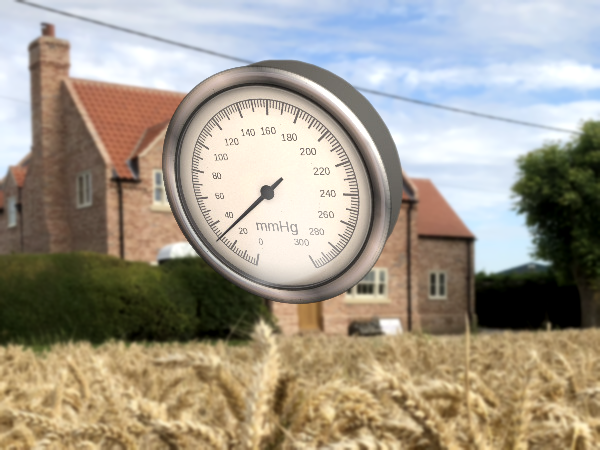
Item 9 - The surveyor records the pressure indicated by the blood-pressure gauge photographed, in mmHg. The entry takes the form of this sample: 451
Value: 30
